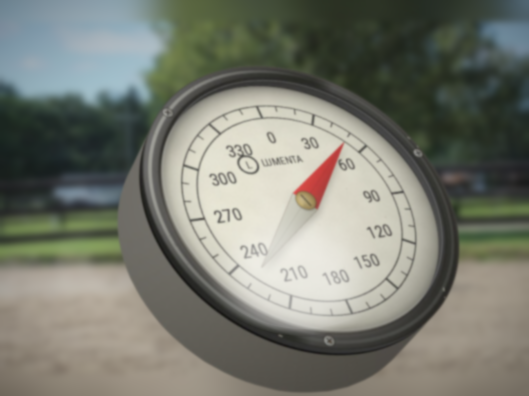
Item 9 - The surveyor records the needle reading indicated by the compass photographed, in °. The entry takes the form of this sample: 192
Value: 50
